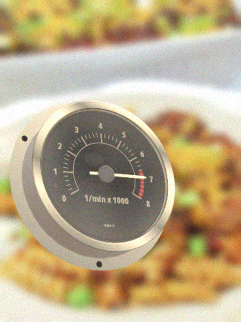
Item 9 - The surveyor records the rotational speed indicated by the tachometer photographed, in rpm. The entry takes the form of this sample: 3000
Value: 7000
